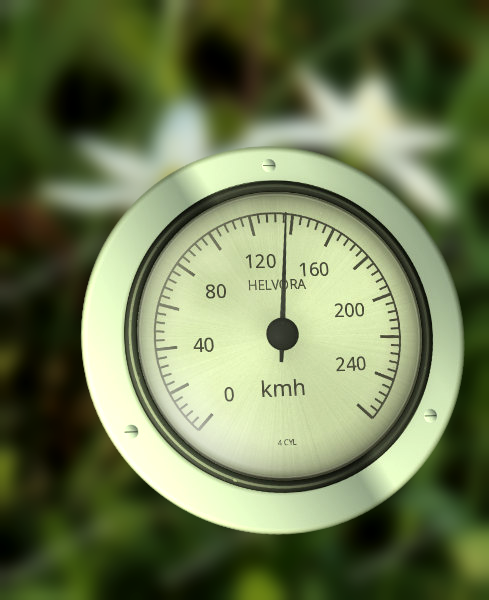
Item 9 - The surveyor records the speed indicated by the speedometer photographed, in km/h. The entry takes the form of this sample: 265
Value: 136
